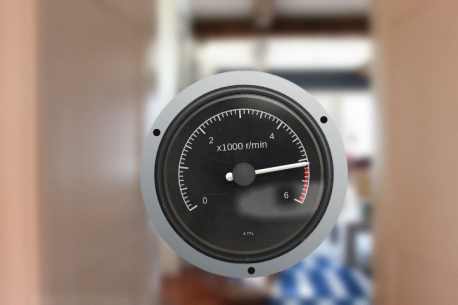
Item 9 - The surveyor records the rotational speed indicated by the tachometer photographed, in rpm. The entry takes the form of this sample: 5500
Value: 5100
